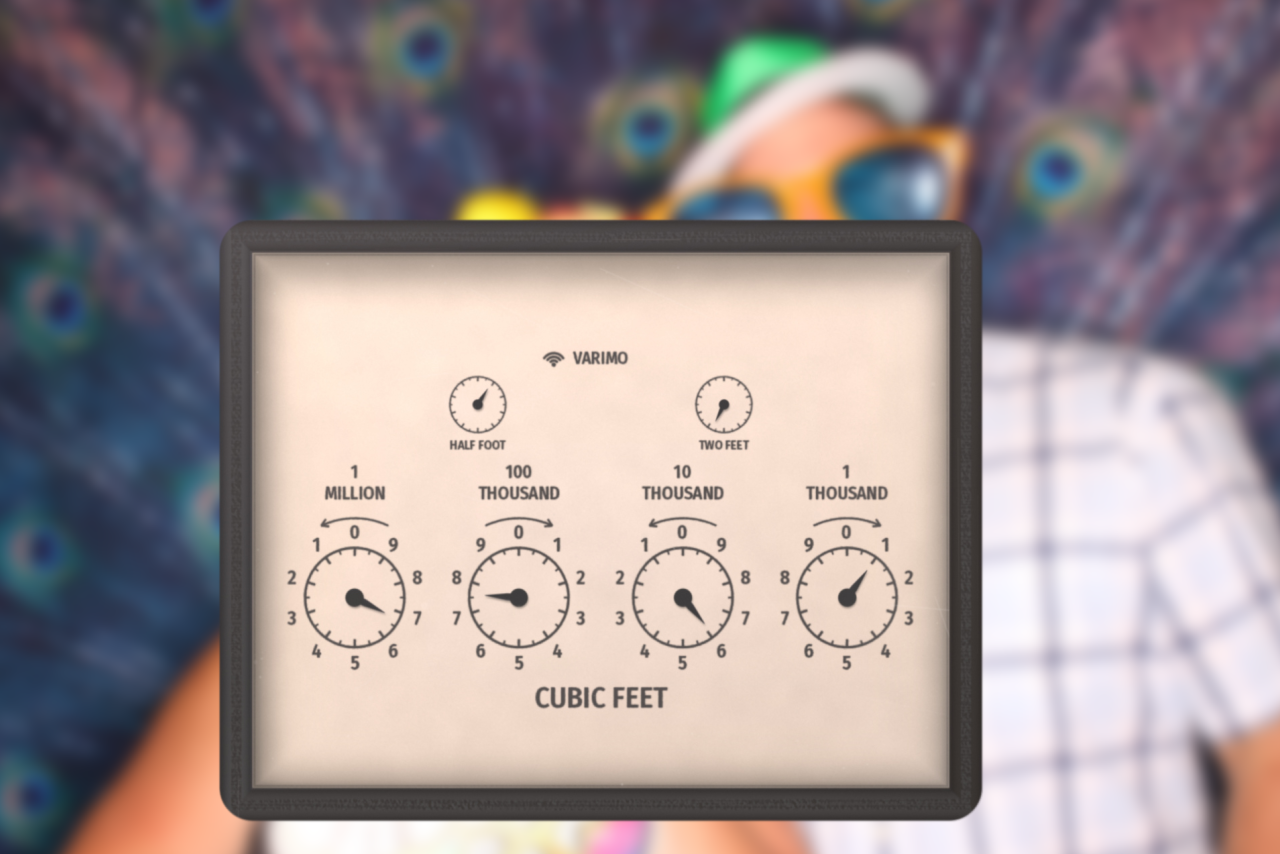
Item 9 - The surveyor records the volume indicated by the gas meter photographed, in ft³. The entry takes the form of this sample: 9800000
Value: 676100
